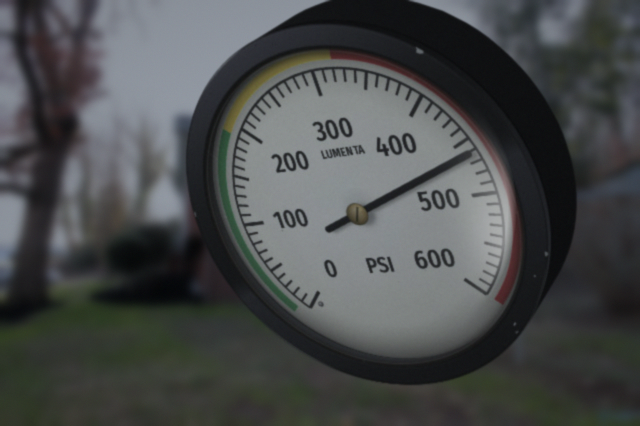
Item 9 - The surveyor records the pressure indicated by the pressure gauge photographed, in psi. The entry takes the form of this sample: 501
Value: 460
